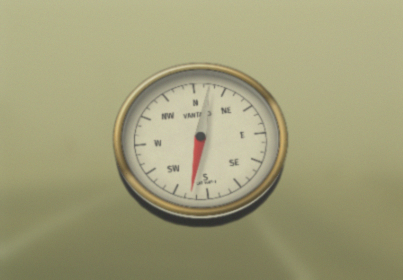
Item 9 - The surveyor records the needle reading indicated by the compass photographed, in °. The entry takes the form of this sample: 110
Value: 195
